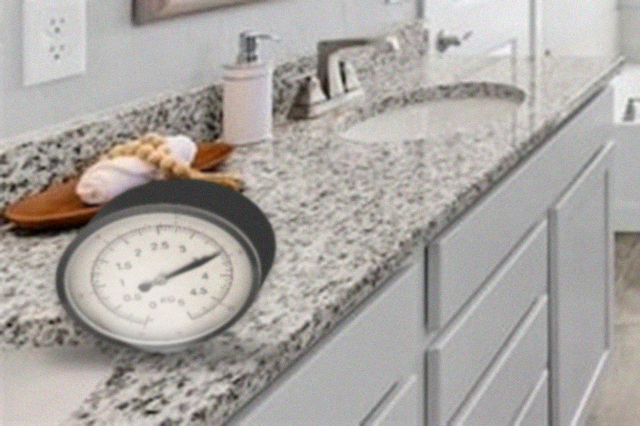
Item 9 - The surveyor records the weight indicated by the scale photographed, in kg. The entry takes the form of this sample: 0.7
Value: 3.5
